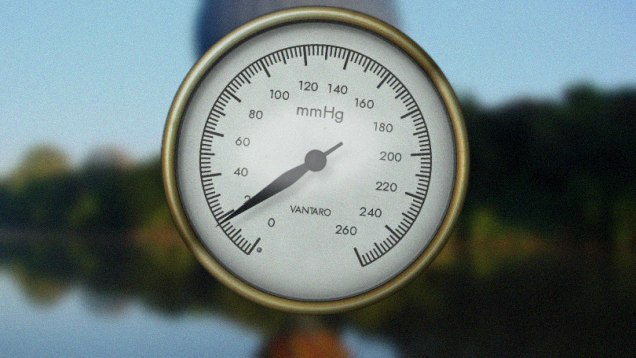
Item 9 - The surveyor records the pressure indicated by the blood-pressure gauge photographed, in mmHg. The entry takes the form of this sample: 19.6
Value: 18
